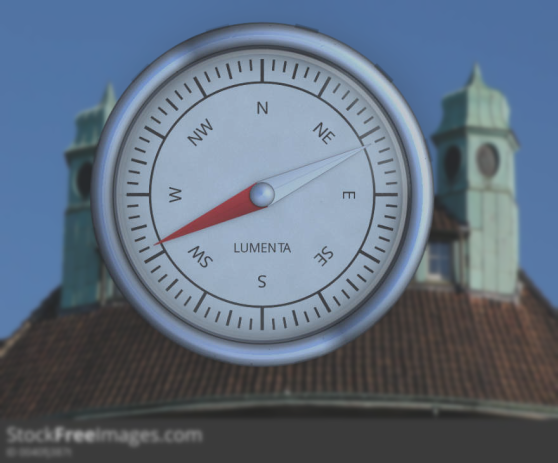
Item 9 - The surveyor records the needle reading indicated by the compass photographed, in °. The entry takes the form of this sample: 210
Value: 245
